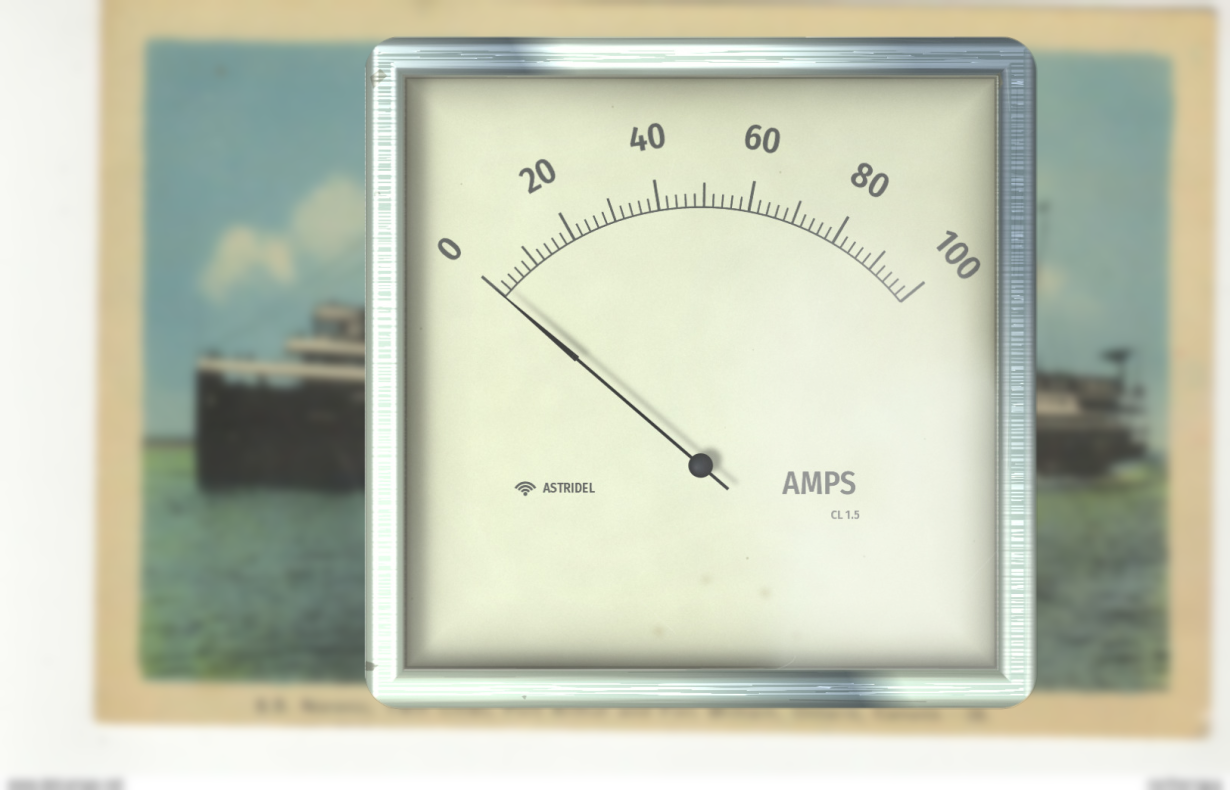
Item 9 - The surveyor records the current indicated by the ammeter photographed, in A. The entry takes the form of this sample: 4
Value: 0
